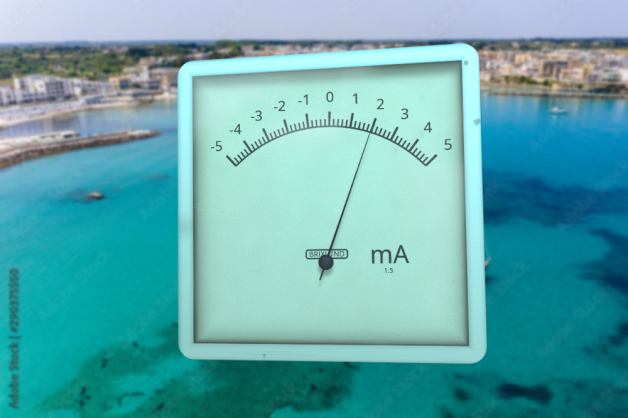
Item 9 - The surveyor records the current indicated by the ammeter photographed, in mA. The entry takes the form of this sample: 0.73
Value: 2
